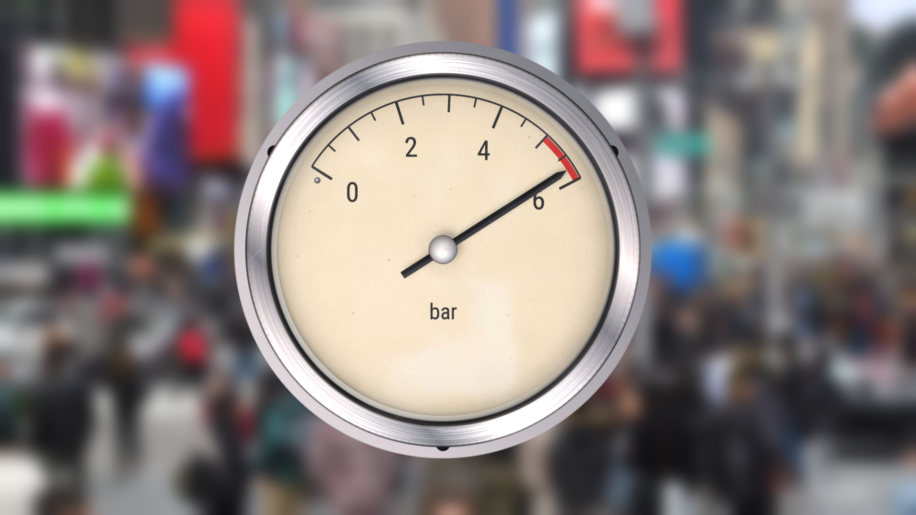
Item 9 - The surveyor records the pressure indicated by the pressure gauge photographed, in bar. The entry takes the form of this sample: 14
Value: 5.75
